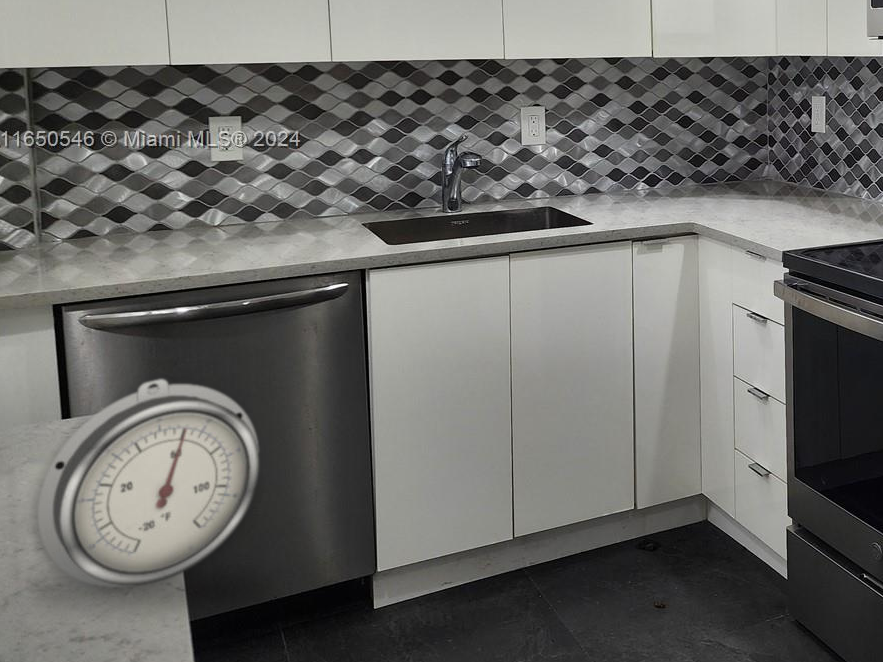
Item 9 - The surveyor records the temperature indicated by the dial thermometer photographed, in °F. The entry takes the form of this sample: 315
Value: 60
